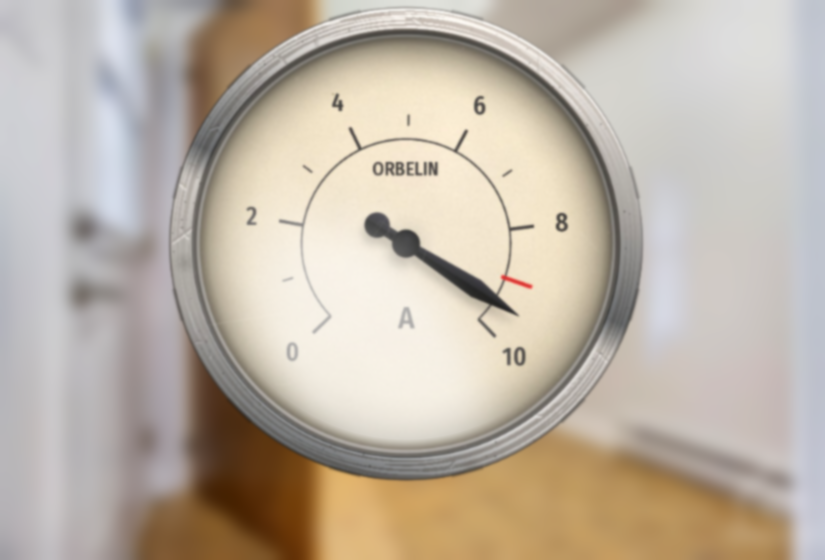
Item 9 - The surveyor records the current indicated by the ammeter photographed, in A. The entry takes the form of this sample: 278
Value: 9.5
